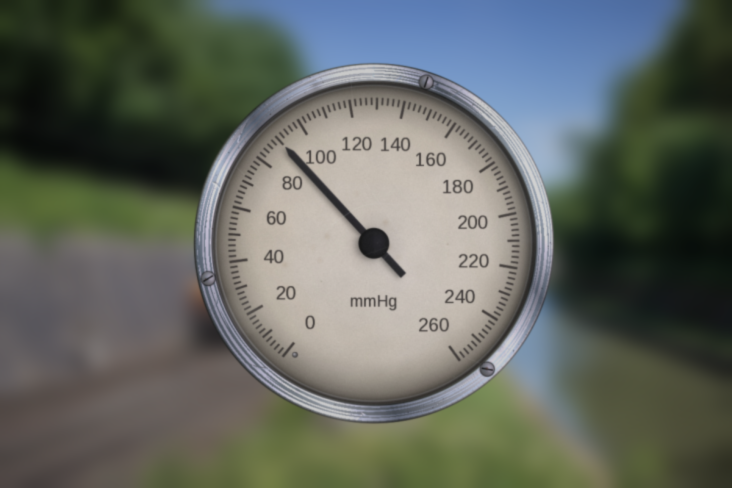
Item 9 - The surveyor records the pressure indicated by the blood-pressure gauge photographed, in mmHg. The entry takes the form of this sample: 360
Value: 90
